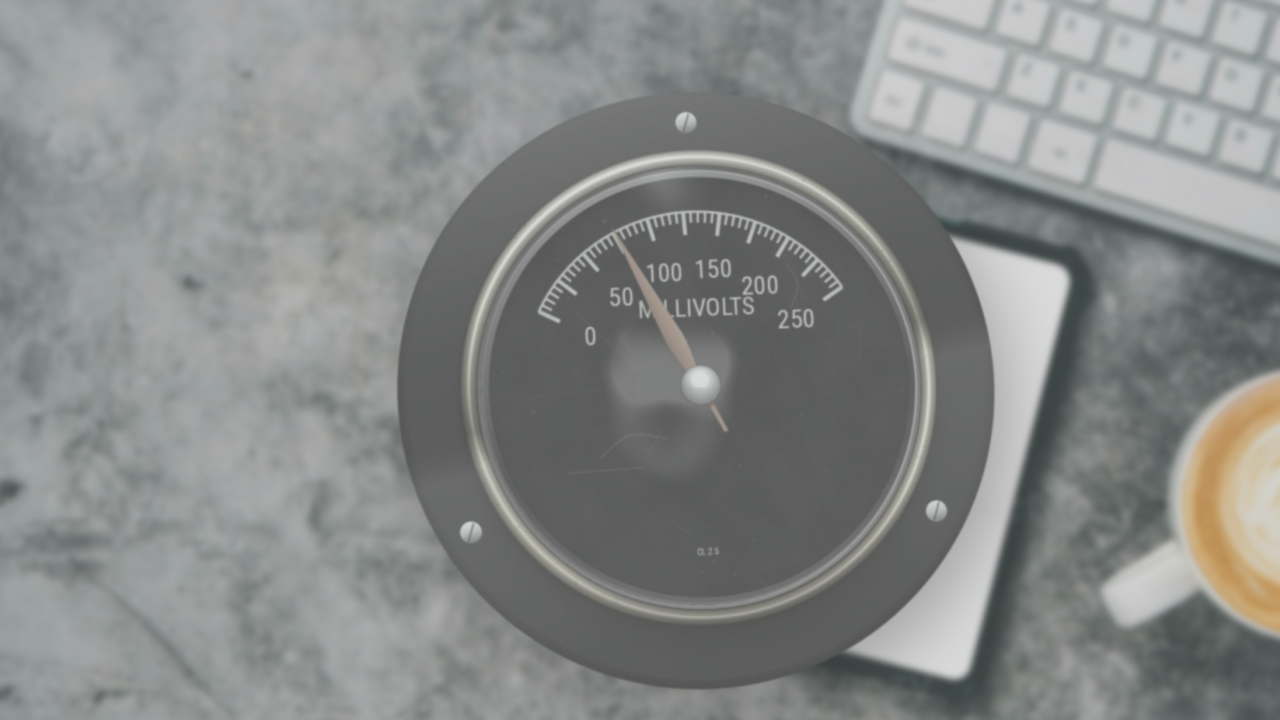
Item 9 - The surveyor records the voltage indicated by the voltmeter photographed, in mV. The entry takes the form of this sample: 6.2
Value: 75
